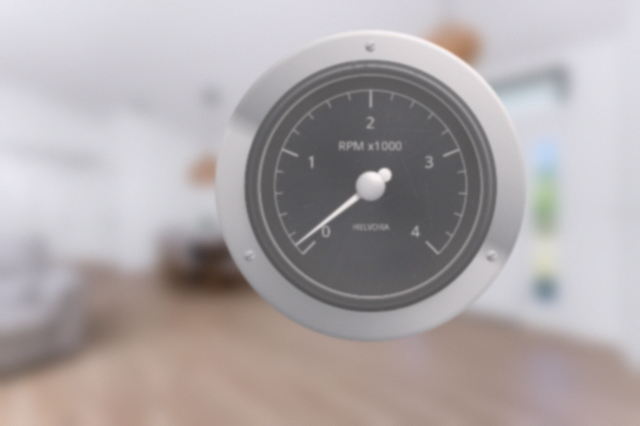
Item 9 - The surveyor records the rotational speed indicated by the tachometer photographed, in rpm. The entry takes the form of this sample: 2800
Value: 100
